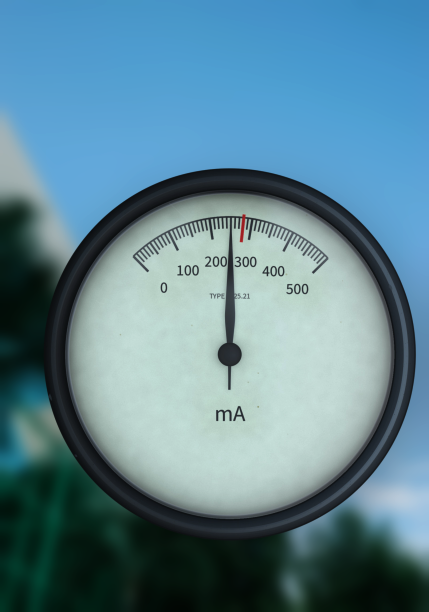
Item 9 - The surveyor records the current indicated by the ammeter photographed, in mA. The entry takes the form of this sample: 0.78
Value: 250
